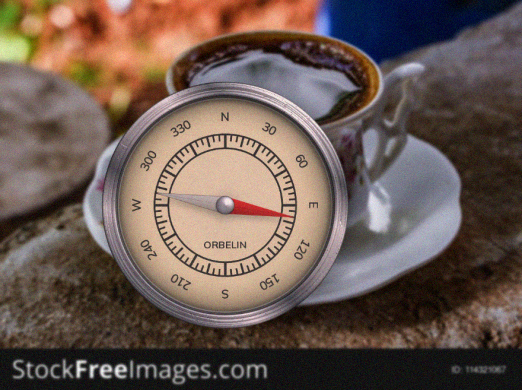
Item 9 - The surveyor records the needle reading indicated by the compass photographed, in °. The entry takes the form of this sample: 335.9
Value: 100
